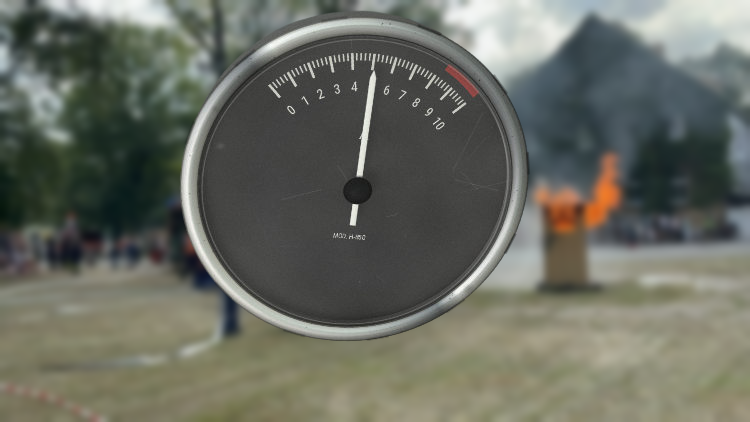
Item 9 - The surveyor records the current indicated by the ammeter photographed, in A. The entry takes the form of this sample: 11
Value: 5
